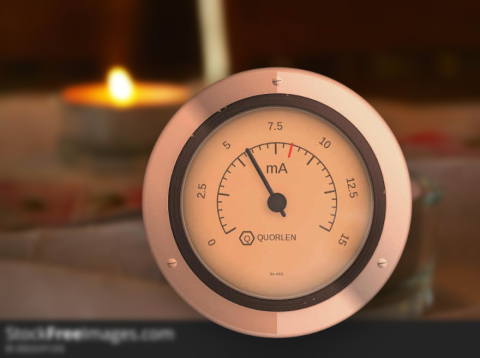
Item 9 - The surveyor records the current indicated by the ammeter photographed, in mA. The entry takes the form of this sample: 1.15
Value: 5.75
